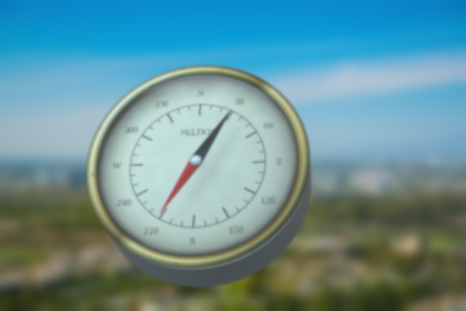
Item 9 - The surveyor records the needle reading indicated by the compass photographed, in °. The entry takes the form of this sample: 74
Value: 210
